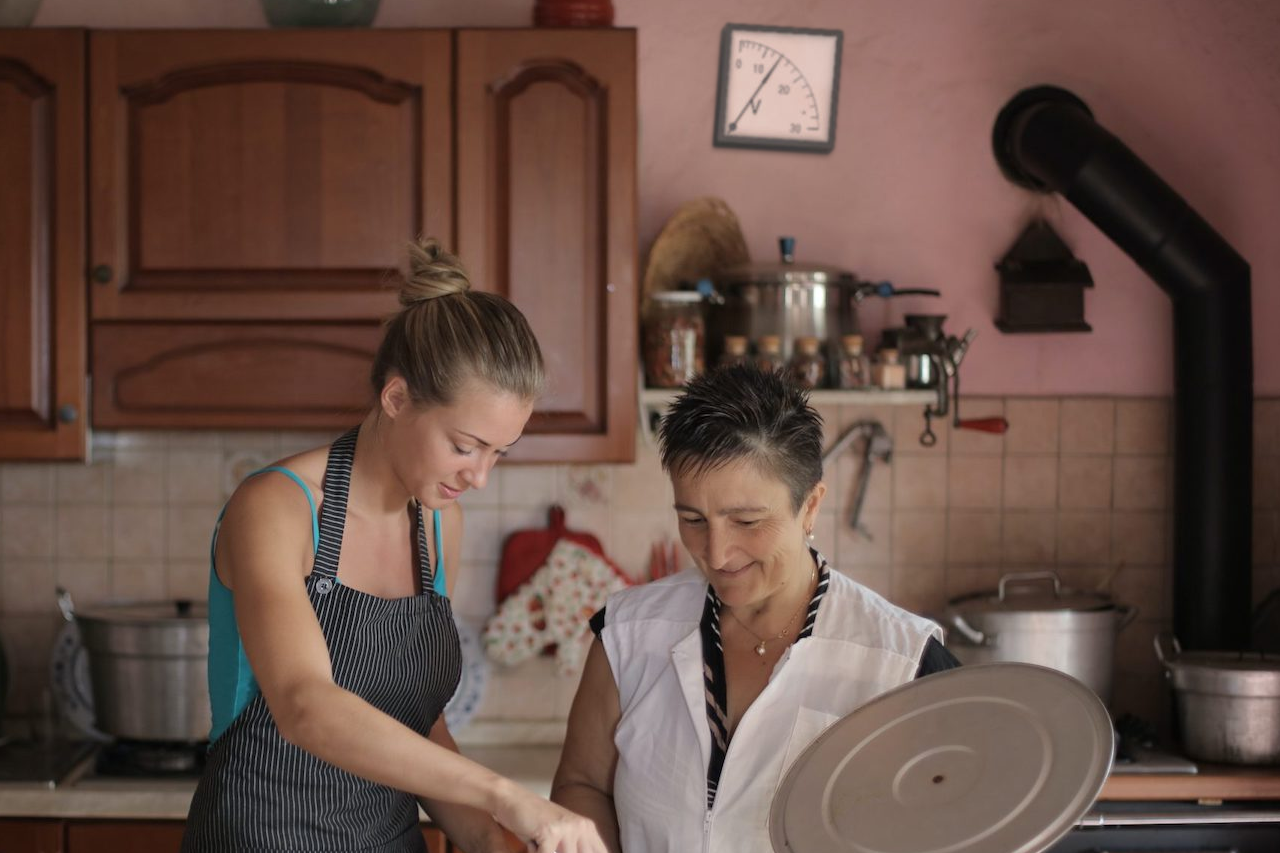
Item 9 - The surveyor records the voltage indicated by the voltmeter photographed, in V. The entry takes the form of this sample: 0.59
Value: 14
